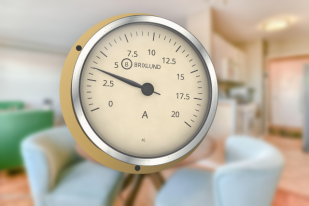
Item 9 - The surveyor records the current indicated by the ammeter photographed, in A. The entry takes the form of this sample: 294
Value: 3.5
